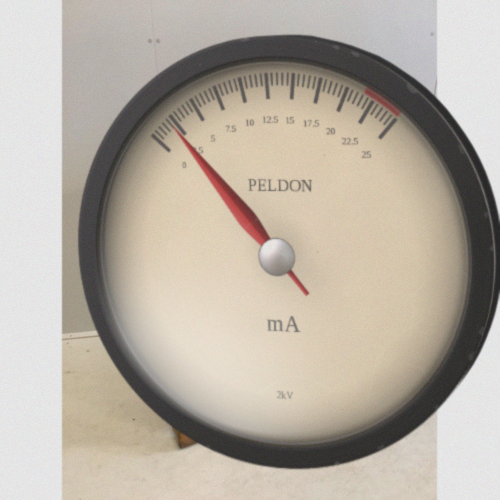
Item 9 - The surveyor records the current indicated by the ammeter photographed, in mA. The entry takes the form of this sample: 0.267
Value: 2.5
